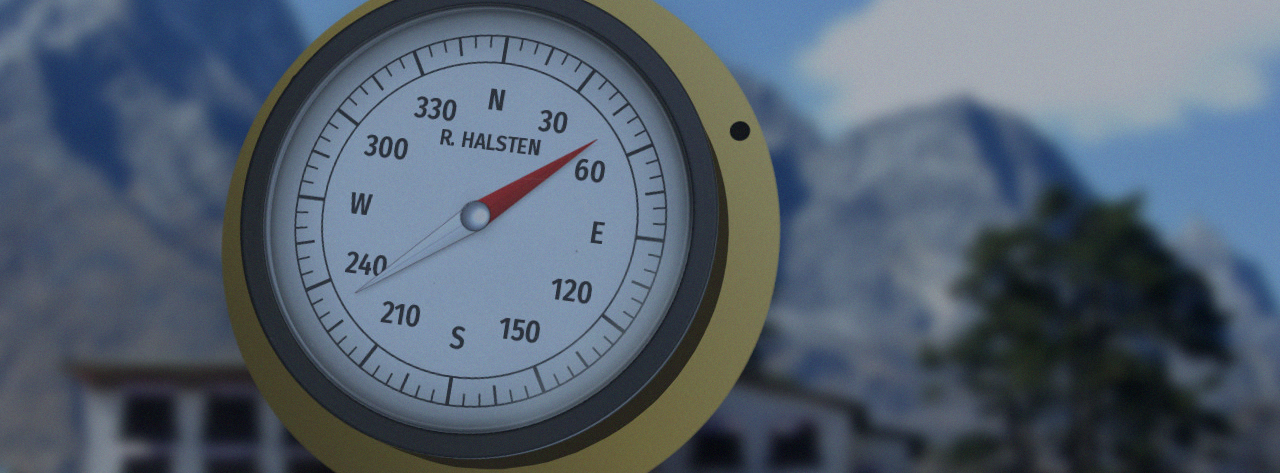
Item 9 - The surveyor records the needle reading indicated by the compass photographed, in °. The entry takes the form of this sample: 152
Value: 50
